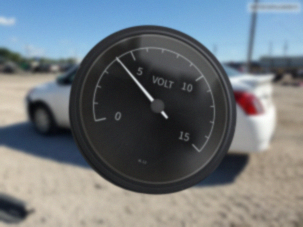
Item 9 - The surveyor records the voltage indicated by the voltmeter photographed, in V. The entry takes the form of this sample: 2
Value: 4
